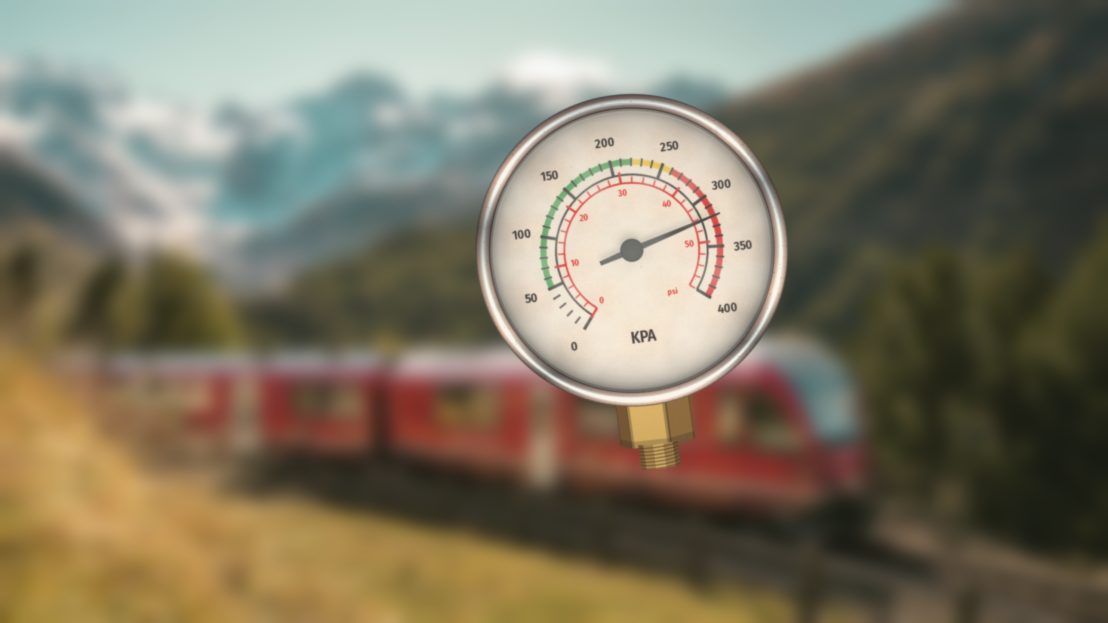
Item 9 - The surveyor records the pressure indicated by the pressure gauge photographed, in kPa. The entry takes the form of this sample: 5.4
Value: 320
